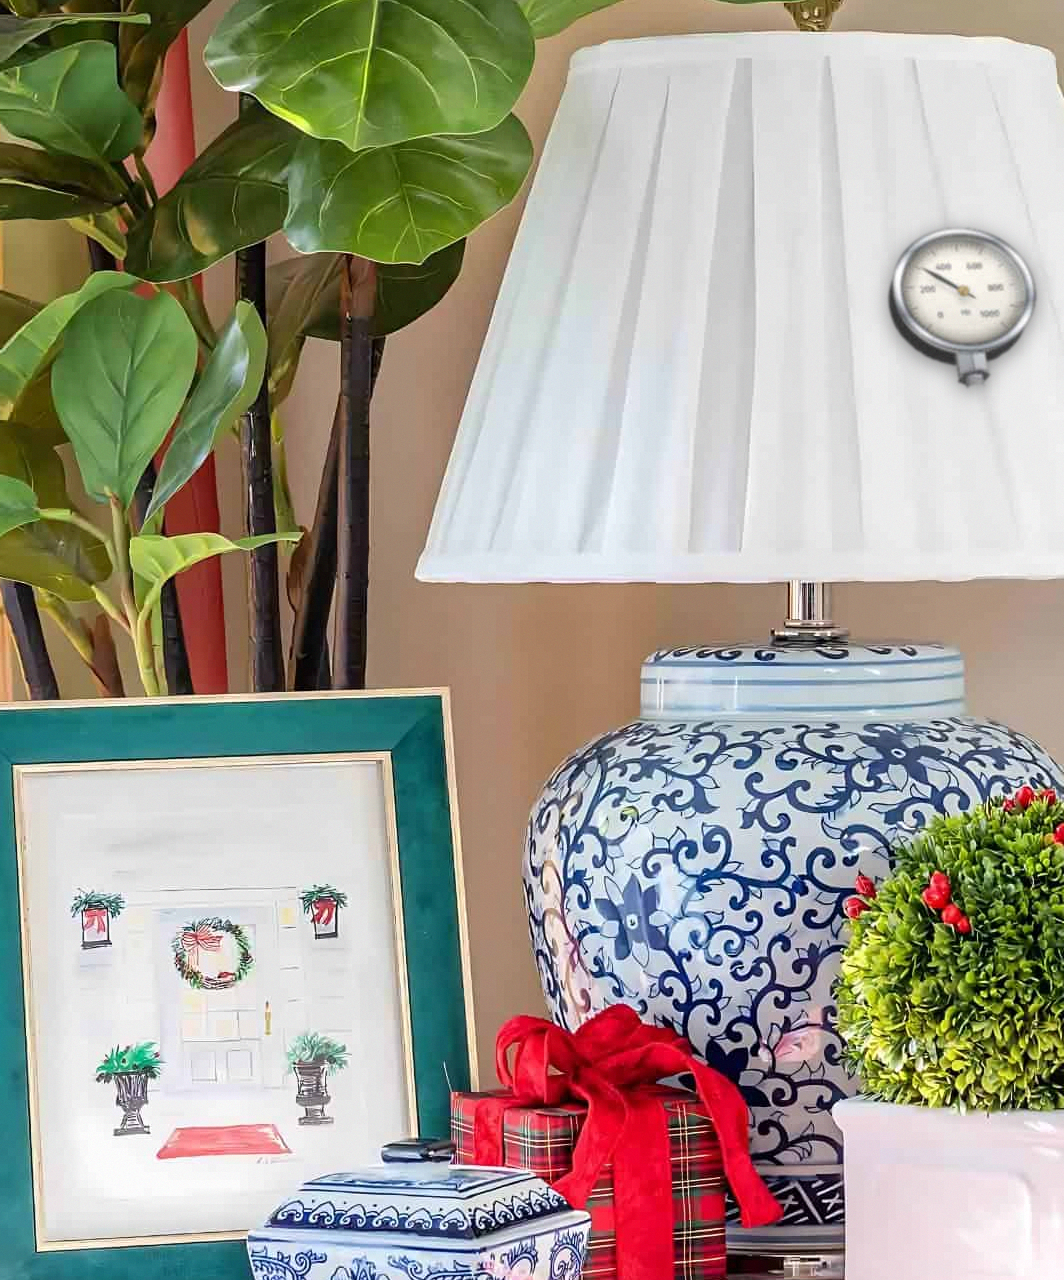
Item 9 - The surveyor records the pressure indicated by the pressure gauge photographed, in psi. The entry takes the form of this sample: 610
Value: 300
